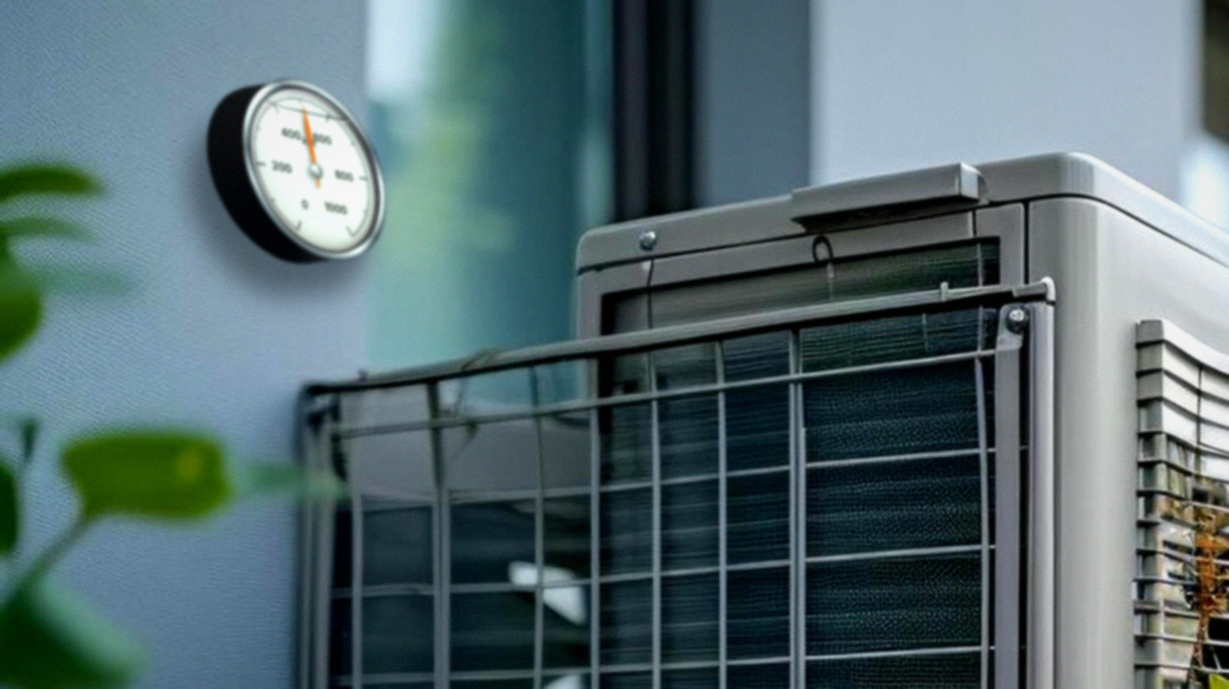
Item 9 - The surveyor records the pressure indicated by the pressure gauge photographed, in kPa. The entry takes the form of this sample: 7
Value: 500
